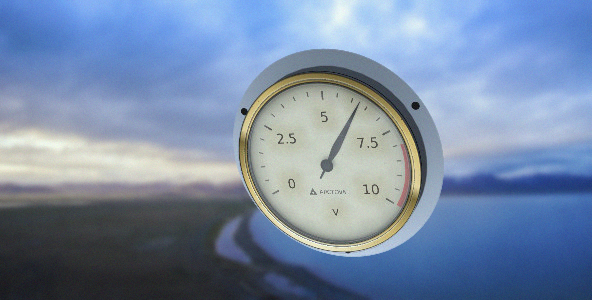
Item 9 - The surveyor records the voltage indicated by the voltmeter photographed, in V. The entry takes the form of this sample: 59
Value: 6.25
